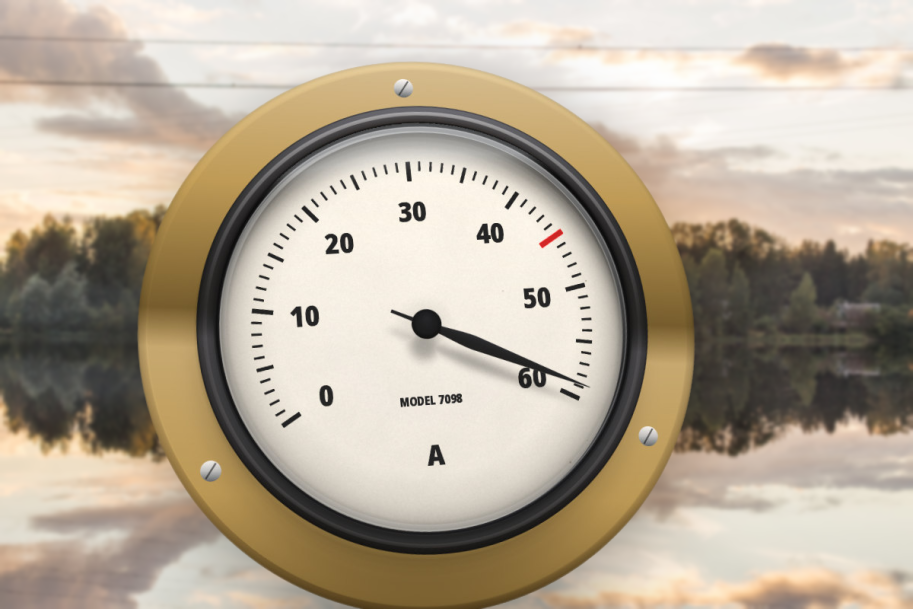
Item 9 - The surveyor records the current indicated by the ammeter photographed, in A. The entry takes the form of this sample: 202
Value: 59
